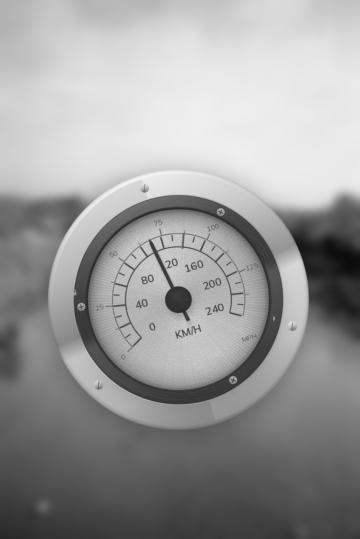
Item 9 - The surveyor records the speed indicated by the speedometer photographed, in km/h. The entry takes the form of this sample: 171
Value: 110
